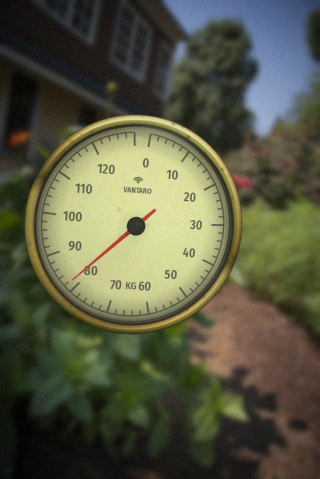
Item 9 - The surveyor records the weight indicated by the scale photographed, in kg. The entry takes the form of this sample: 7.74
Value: 82
